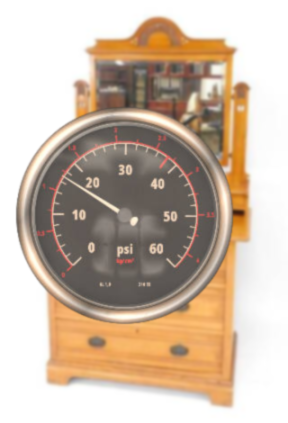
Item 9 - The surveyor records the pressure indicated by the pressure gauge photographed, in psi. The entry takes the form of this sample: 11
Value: 17
